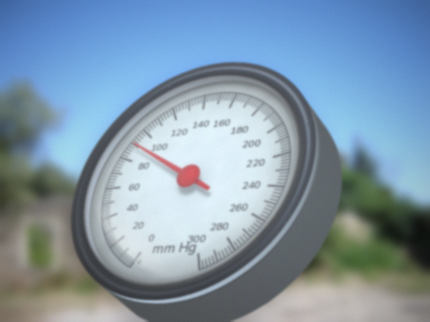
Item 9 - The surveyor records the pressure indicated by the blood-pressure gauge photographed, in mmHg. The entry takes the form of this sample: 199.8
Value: 90
